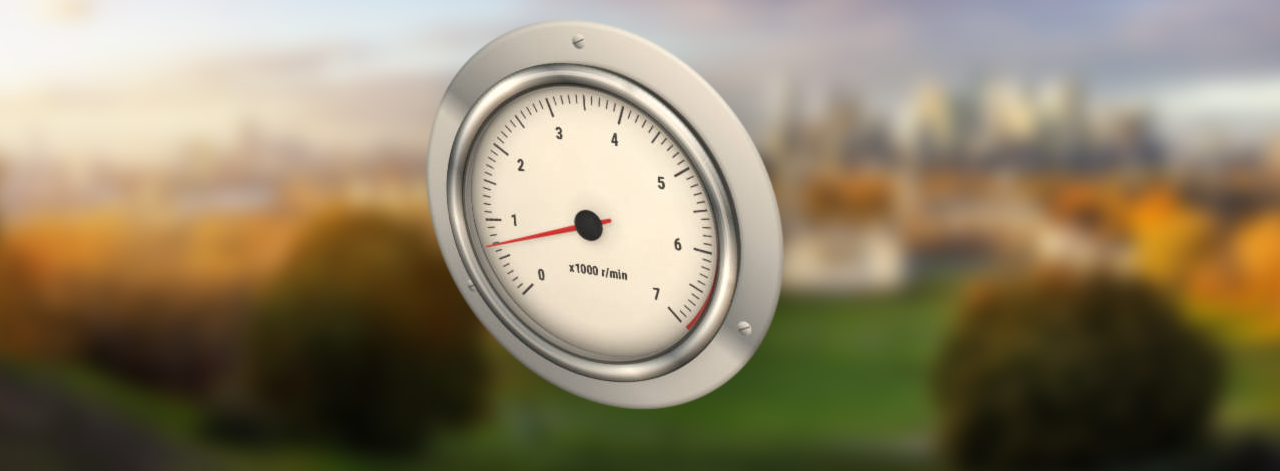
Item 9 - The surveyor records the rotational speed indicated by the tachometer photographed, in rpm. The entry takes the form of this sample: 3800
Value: 700
